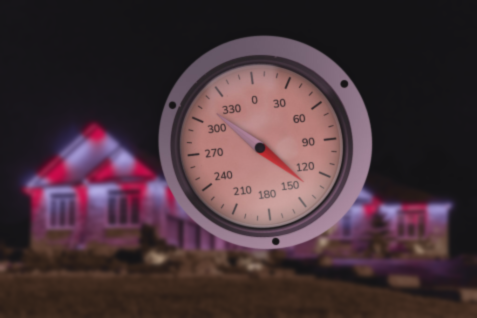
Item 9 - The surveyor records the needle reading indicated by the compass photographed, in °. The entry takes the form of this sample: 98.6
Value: 135
